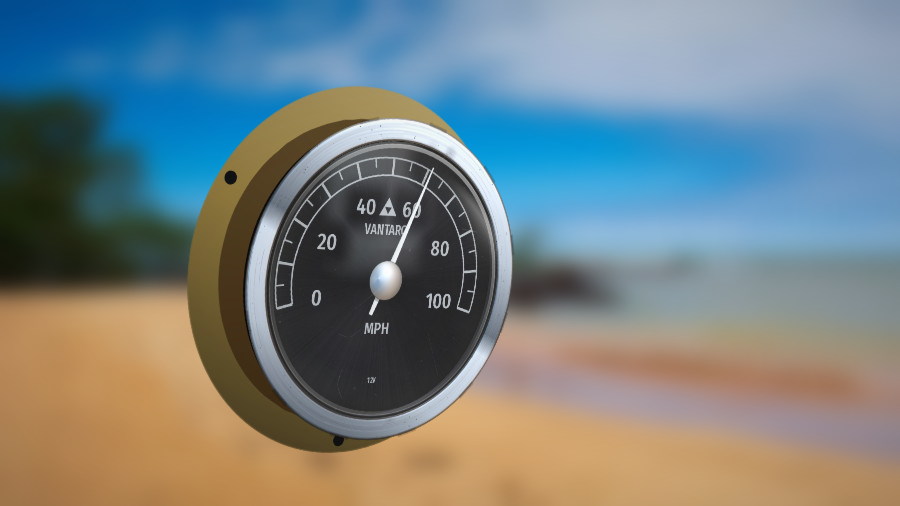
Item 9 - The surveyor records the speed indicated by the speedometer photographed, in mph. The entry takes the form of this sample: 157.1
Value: 60
